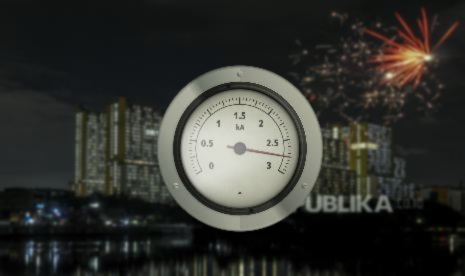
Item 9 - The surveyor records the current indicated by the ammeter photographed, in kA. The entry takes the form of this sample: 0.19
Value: 2.75
